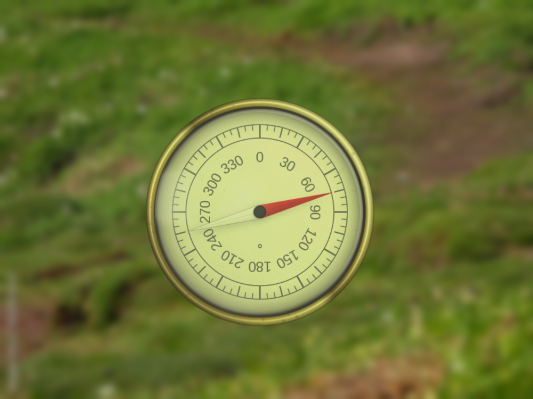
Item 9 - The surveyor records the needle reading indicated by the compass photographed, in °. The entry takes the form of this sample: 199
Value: 75
